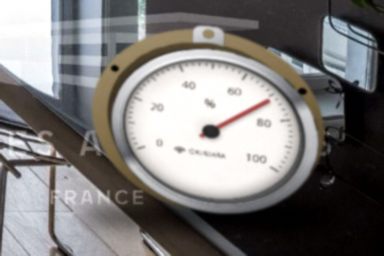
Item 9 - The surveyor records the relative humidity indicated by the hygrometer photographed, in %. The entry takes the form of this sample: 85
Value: 70
